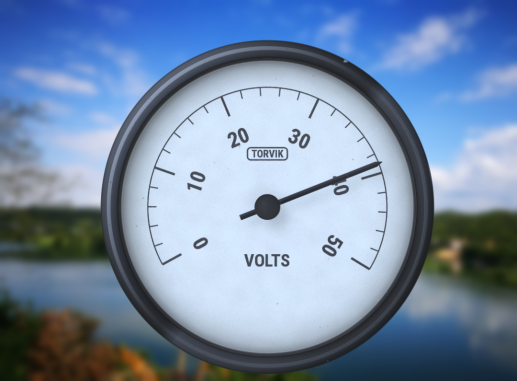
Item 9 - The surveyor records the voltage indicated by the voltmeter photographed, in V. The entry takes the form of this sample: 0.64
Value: 39
